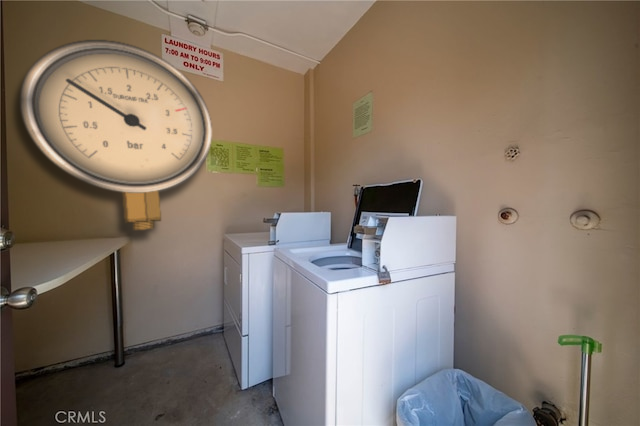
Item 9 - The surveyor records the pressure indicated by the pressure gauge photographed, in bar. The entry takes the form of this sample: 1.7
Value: 1.2
